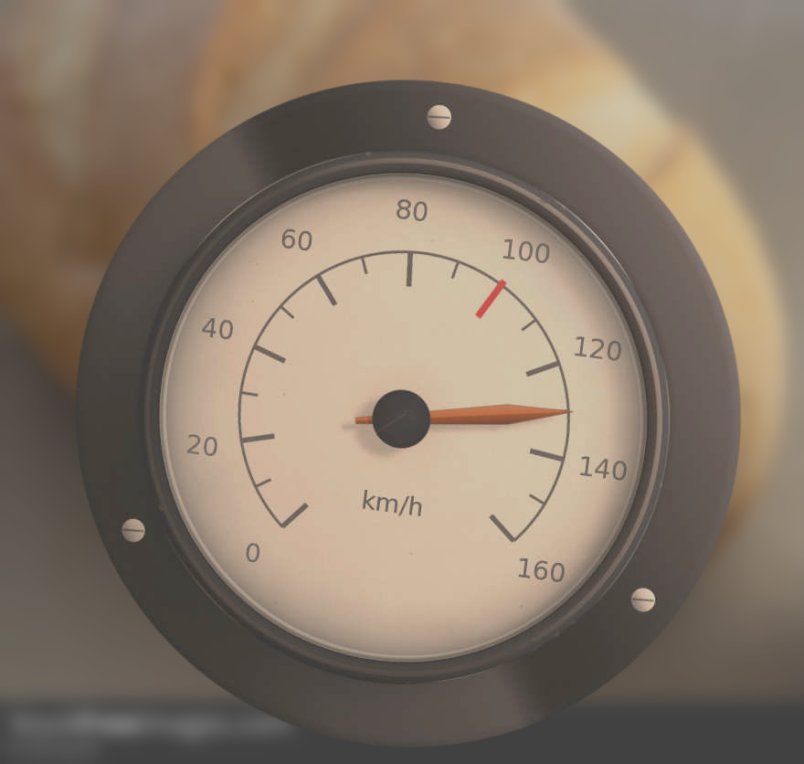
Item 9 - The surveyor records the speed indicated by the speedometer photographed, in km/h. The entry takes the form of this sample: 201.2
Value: 130
